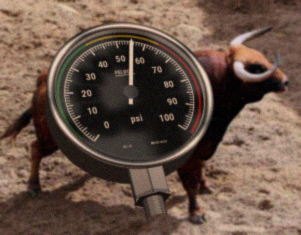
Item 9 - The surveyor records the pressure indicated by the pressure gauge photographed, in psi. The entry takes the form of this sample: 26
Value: 55
